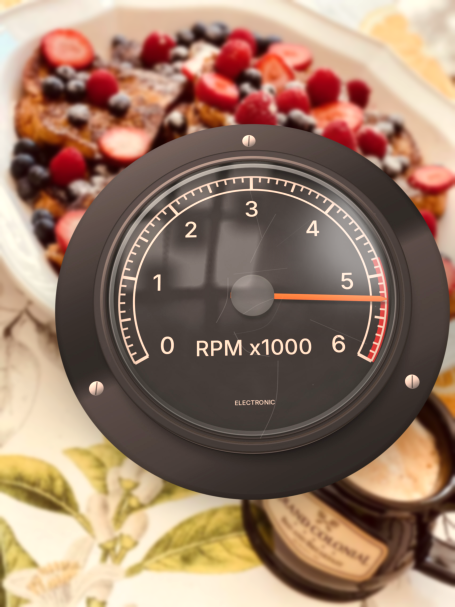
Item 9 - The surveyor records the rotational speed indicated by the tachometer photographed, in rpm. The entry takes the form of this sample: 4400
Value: 5300
